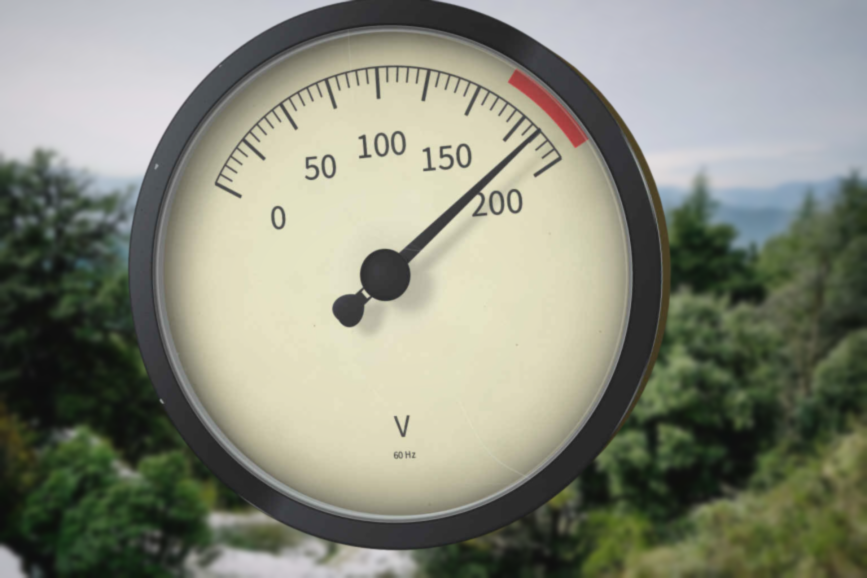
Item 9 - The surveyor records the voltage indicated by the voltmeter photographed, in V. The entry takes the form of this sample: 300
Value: 185
